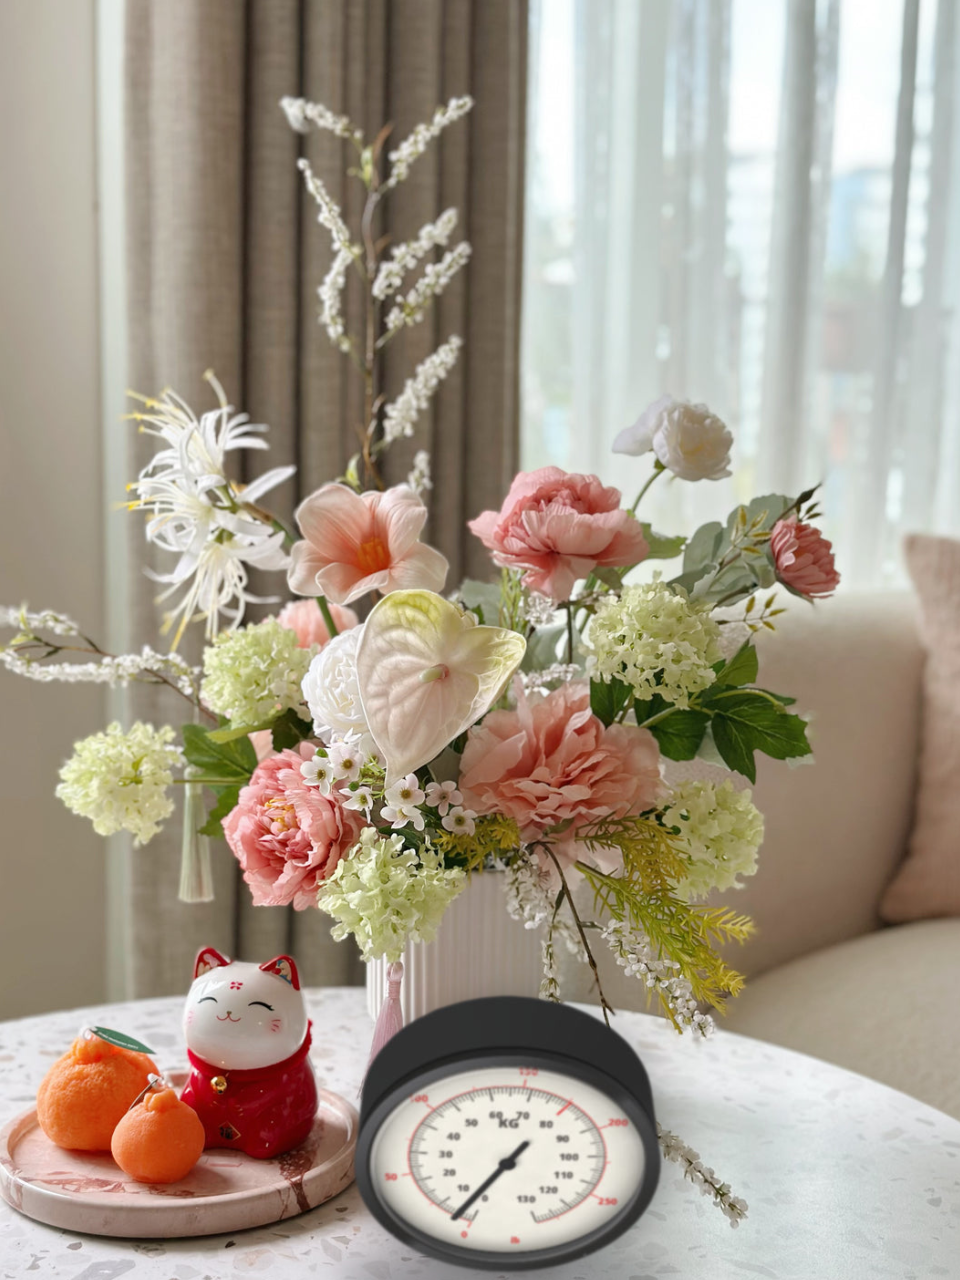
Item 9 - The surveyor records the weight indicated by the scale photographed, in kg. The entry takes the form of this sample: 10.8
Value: 5
